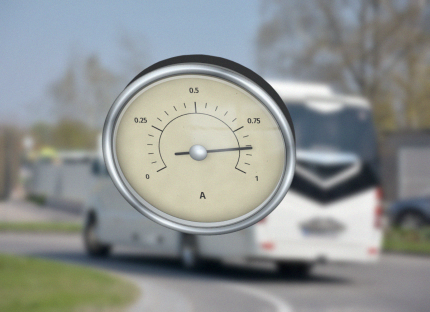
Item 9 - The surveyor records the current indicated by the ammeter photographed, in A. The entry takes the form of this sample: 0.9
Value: 0.85
